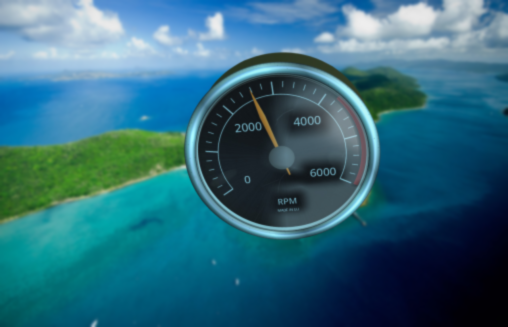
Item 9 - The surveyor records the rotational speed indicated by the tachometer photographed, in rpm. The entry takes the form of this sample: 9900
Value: 2600
